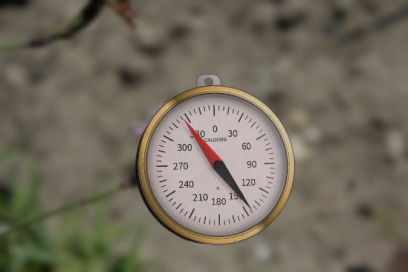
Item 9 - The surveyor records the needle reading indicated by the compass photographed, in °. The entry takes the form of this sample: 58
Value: 325
